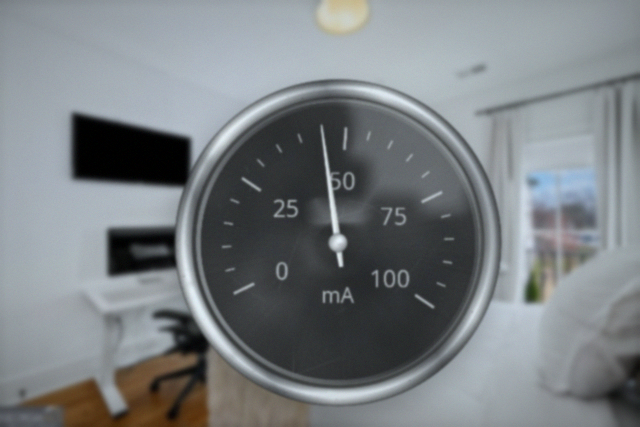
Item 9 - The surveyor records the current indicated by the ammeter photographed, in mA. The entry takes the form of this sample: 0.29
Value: 45
